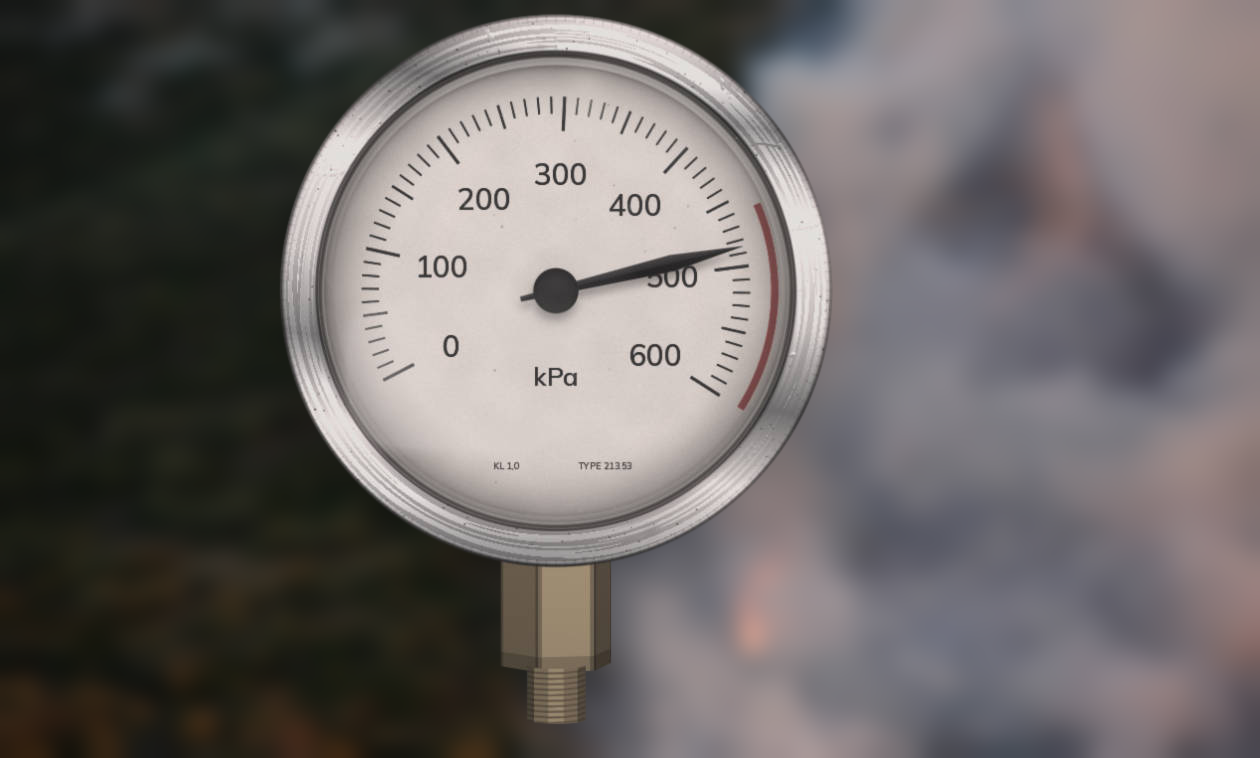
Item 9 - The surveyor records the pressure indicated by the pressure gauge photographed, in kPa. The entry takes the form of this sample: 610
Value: 485
